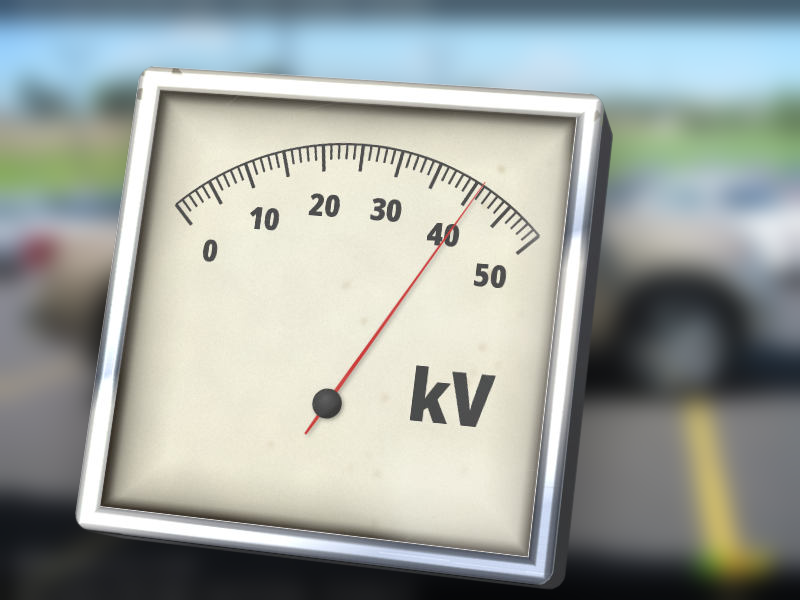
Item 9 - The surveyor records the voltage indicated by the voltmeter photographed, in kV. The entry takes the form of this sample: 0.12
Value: 41
